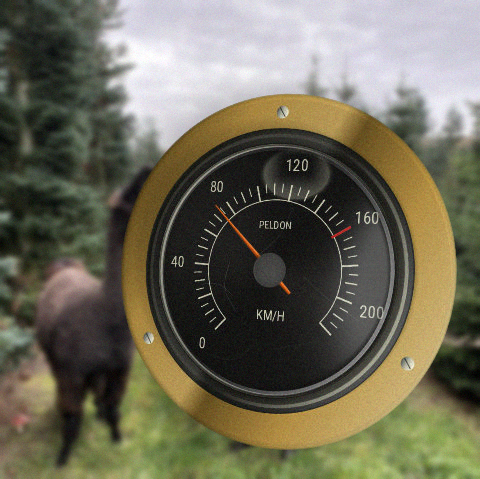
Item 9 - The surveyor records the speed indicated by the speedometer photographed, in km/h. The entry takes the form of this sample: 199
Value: 75
